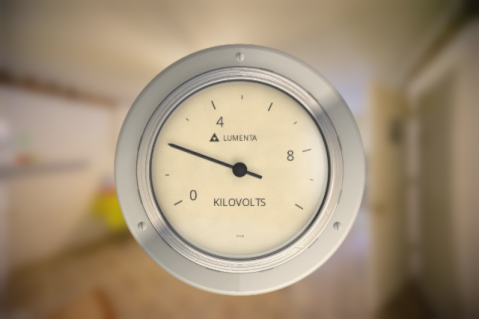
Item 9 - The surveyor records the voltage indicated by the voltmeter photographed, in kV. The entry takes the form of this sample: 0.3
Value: 2
